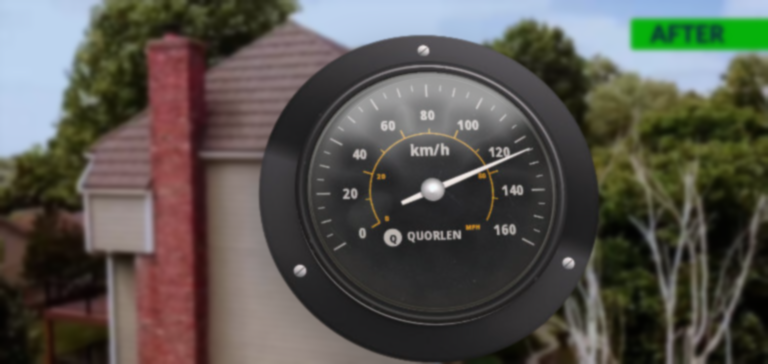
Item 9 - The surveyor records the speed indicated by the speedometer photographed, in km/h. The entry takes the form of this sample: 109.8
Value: 125
